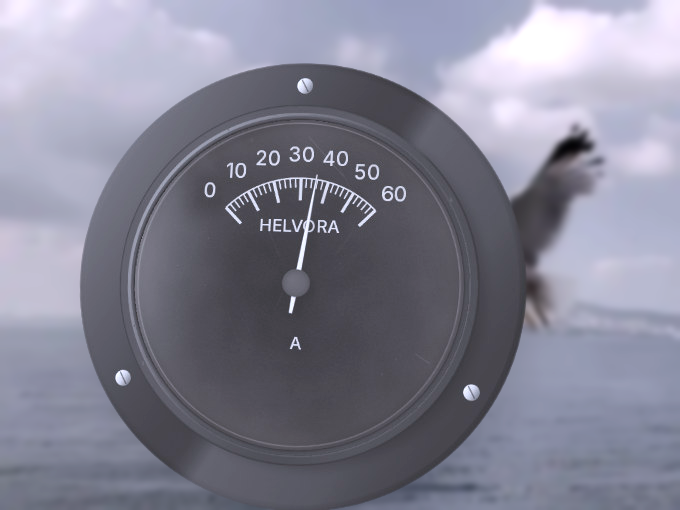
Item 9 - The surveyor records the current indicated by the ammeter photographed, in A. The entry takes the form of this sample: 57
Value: 36
